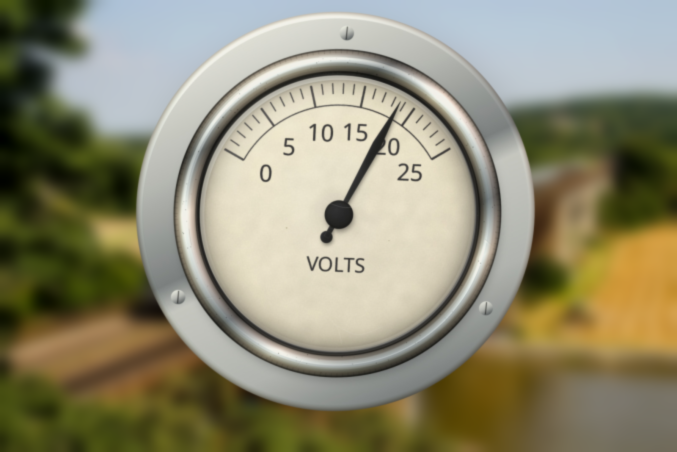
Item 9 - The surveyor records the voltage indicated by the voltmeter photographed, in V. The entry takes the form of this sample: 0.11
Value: 18.5
